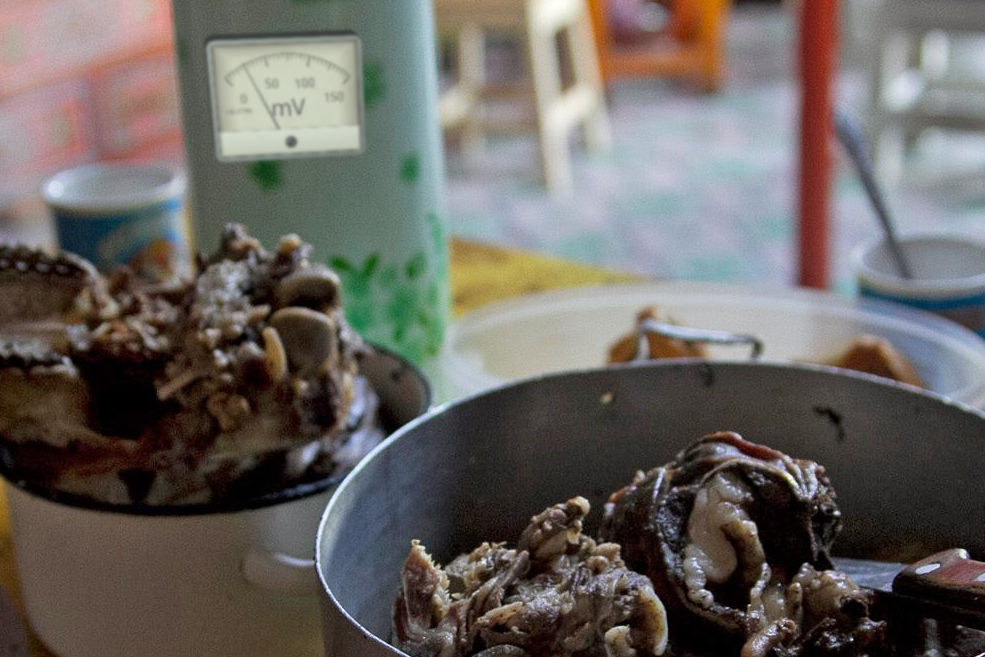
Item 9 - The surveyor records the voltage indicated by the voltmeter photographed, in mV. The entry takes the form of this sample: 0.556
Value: 25
